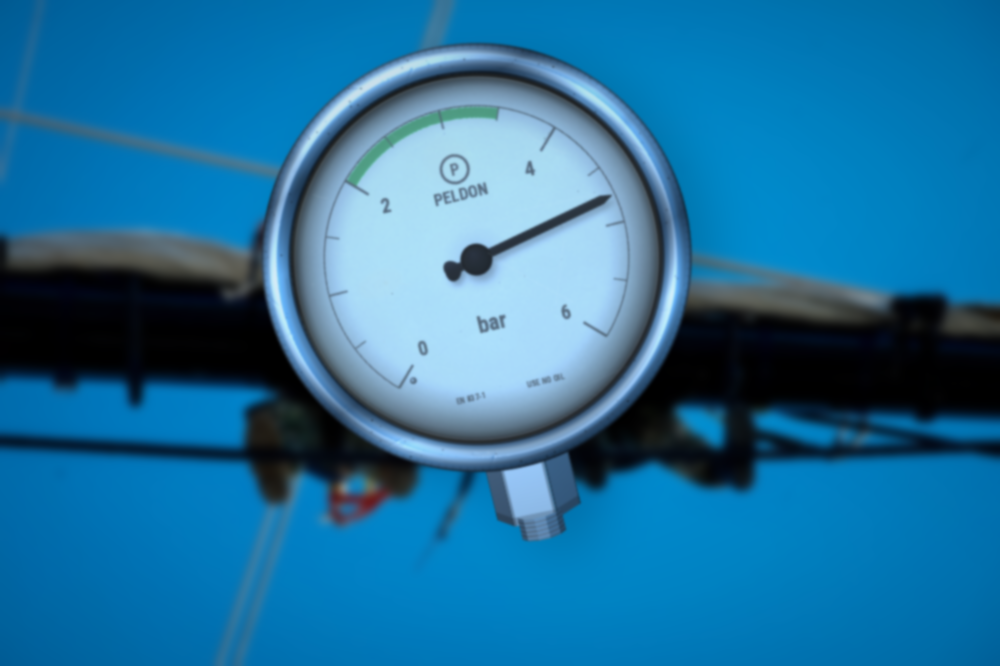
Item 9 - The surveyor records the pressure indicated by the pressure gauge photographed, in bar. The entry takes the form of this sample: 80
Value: 4.75
